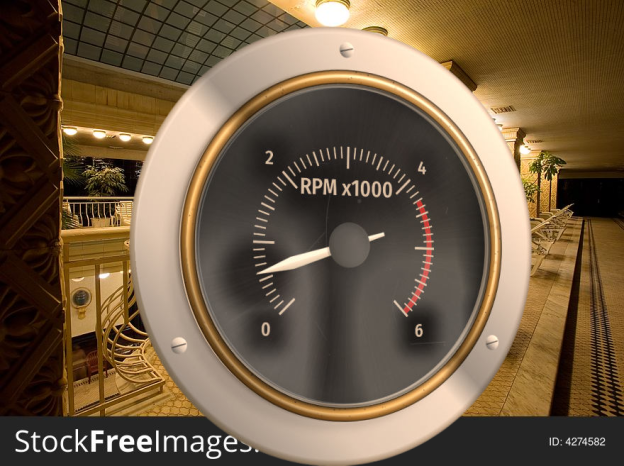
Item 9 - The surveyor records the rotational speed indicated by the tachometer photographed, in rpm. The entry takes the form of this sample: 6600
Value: 600
